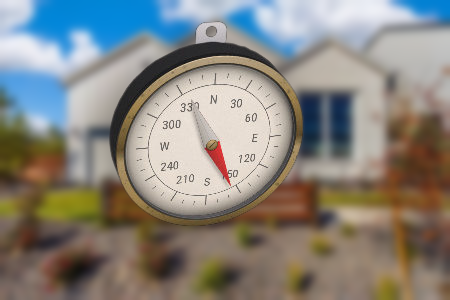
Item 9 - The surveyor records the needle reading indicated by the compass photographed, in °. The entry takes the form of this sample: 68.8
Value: 155
